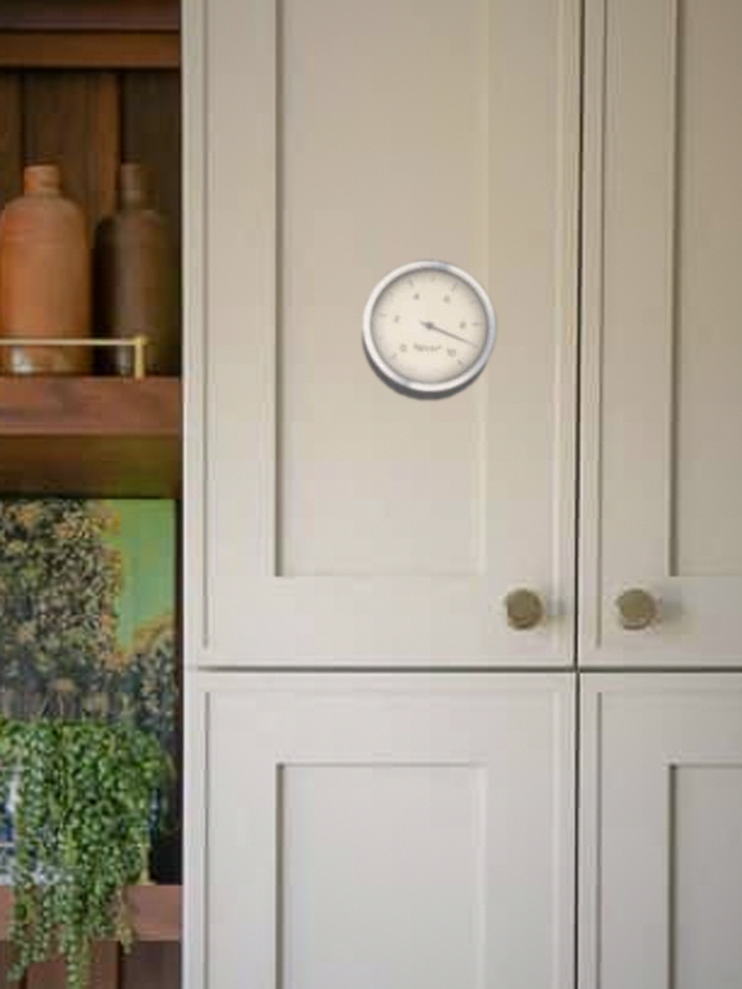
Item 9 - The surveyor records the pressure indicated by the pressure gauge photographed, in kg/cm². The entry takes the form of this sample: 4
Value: 9
